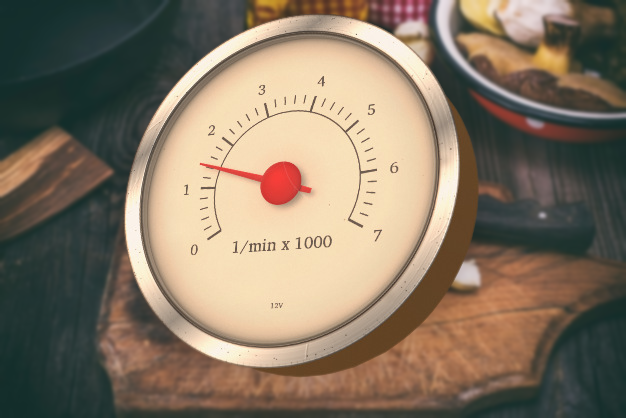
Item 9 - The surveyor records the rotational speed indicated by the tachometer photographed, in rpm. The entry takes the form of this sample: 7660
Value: 1400
